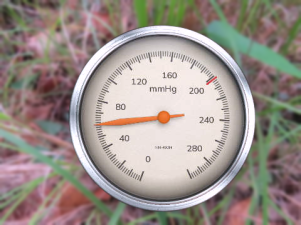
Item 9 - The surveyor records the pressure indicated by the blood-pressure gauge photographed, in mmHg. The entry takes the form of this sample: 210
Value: 60
